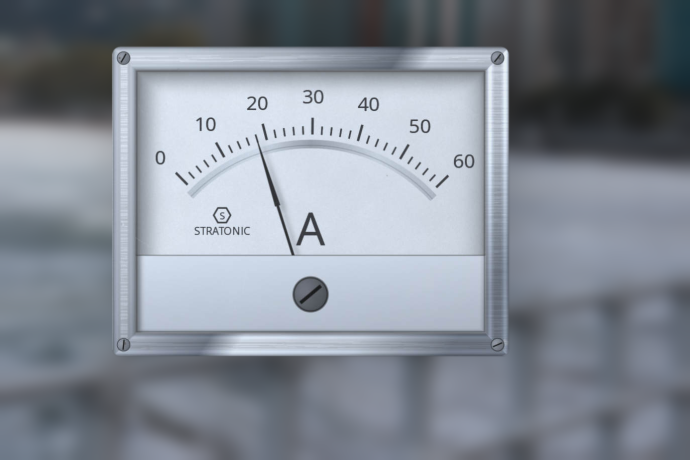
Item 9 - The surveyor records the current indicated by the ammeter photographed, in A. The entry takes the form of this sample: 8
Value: 18
